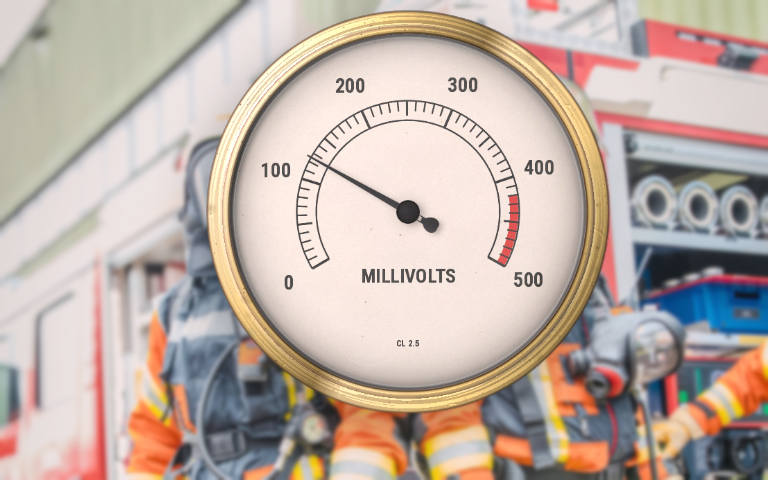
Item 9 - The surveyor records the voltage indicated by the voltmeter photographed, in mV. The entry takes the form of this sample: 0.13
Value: 125
